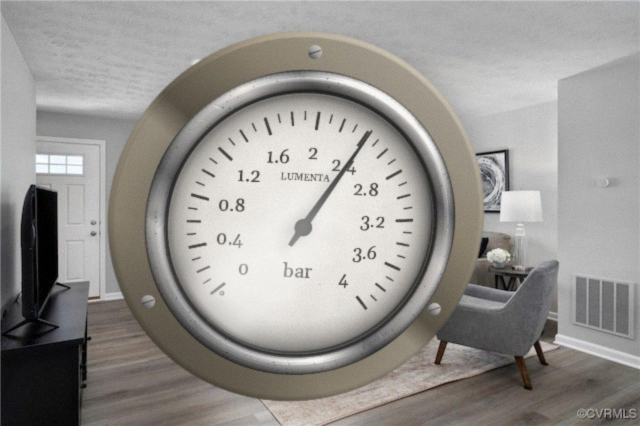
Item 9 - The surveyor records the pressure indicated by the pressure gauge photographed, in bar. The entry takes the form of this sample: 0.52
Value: 2.4
